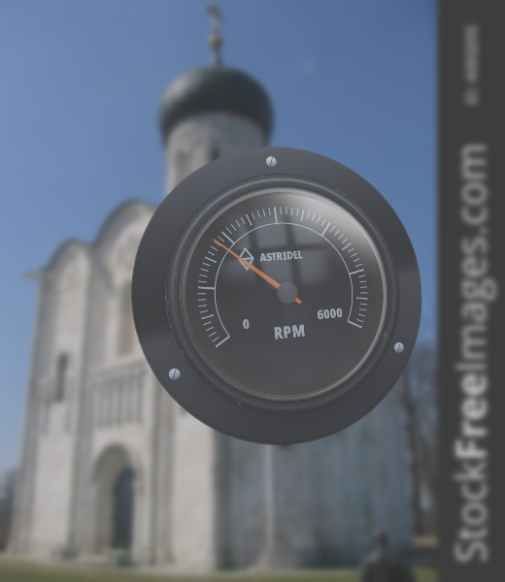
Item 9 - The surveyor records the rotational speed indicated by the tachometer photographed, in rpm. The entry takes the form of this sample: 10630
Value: 1800
